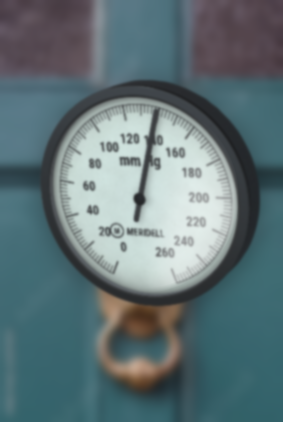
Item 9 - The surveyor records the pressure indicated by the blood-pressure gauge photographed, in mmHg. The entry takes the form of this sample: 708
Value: 140
